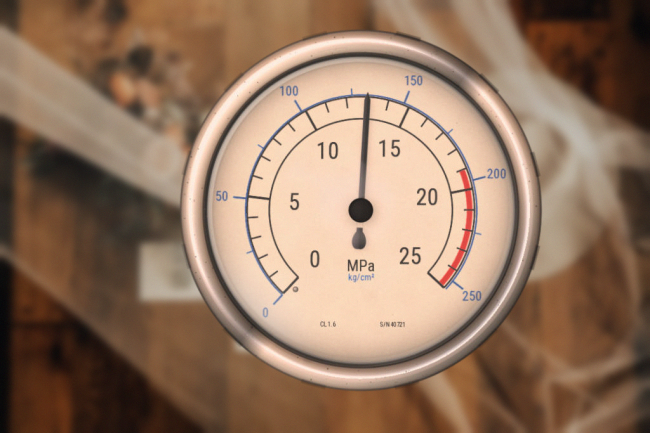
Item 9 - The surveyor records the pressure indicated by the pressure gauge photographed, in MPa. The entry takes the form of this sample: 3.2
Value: 13
